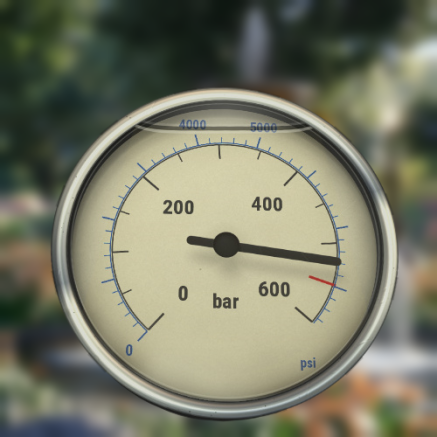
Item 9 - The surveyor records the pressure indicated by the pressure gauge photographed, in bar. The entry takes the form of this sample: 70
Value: 525
